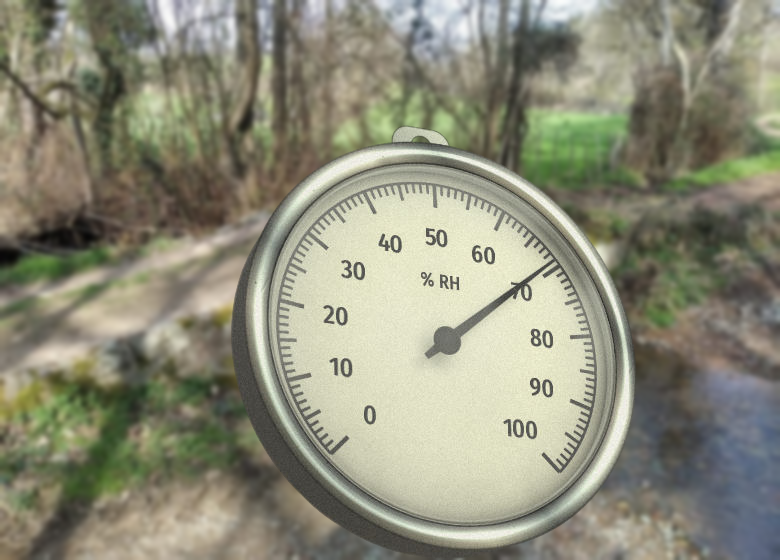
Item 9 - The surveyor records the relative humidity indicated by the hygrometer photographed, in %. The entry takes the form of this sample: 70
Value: 69
